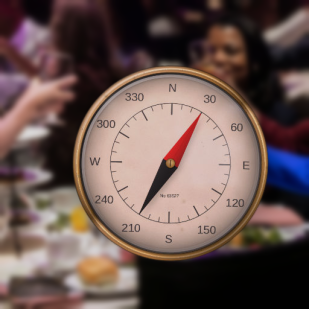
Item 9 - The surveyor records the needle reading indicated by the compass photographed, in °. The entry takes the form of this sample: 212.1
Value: 30
